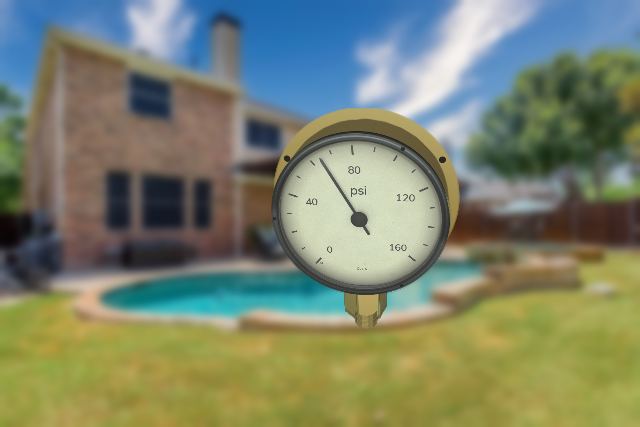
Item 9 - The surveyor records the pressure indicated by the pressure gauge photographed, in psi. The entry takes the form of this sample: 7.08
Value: 65
